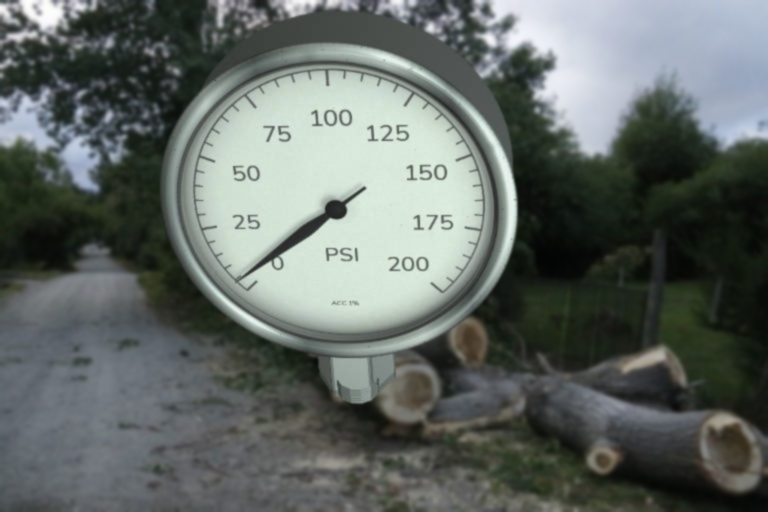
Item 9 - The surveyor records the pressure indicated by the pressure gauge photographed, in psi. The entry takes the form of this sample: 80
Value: 5
